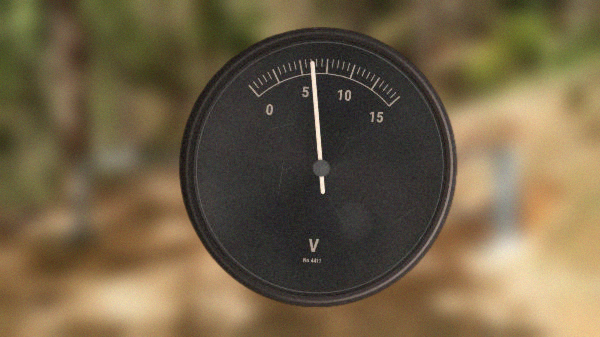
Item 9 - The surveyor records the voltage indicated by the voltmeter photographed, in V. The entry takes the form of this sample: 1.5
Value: 6
